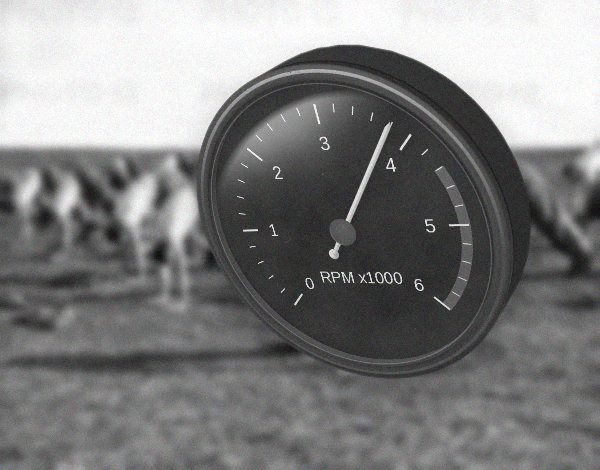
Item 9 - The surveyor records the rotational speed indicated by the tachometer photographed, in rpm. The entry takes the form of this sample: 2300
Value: 3800
